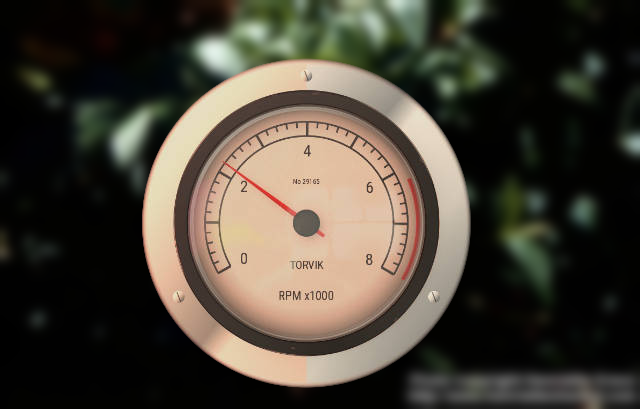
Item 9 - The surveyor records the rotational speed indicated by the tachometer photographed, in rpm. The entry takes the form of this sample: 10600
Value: 2200
